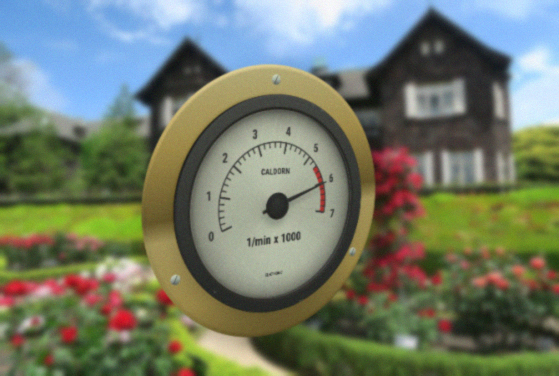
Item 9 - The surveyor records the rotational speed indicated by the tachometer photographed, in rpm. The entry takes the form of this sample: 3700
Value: 6000
